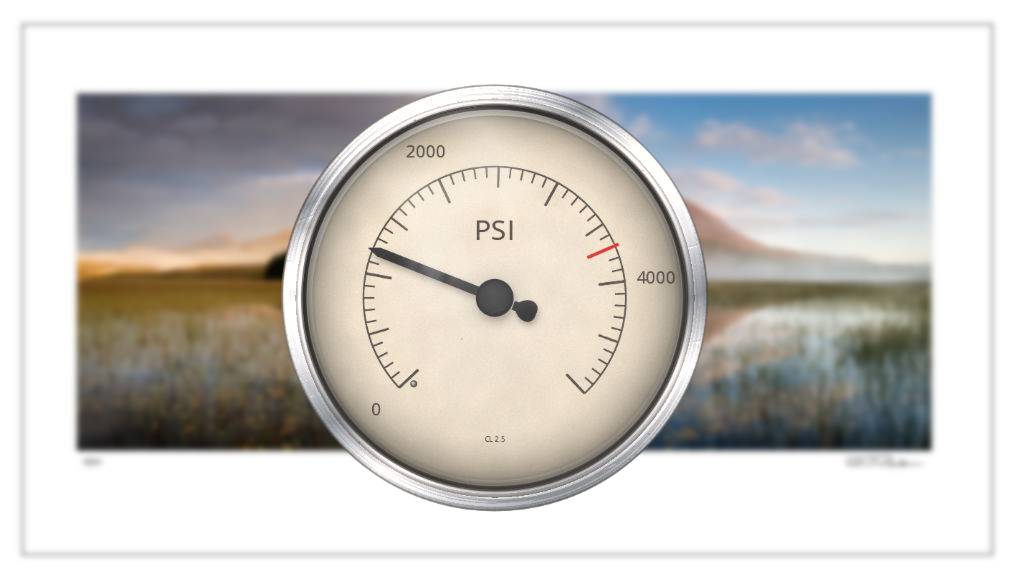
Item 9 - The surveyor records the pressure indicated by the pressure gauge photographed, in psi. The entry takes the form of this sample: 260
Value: 1200
